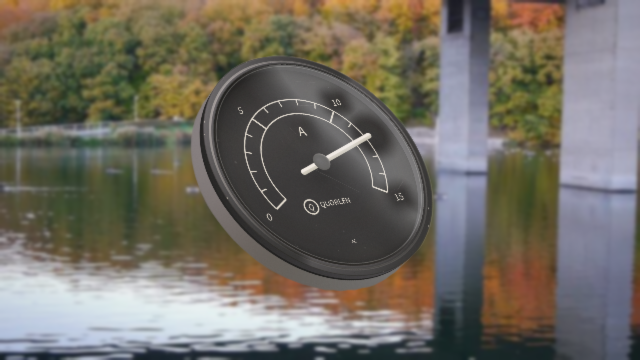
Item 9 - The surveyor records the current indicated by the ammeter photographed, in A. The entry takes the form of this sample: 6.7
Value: 12
